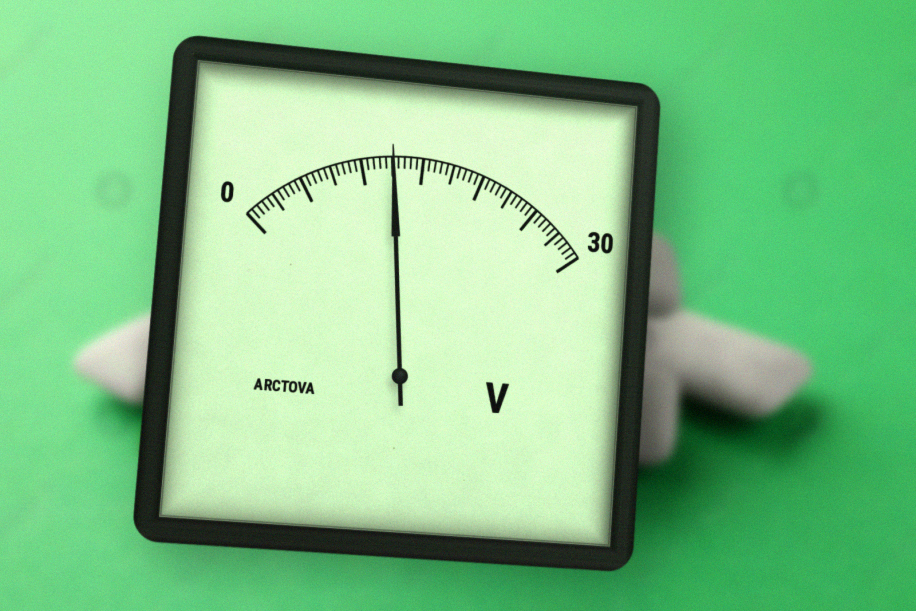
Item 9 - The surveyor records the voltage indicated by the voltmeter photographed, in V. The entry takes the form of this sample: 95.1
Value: 12.5
